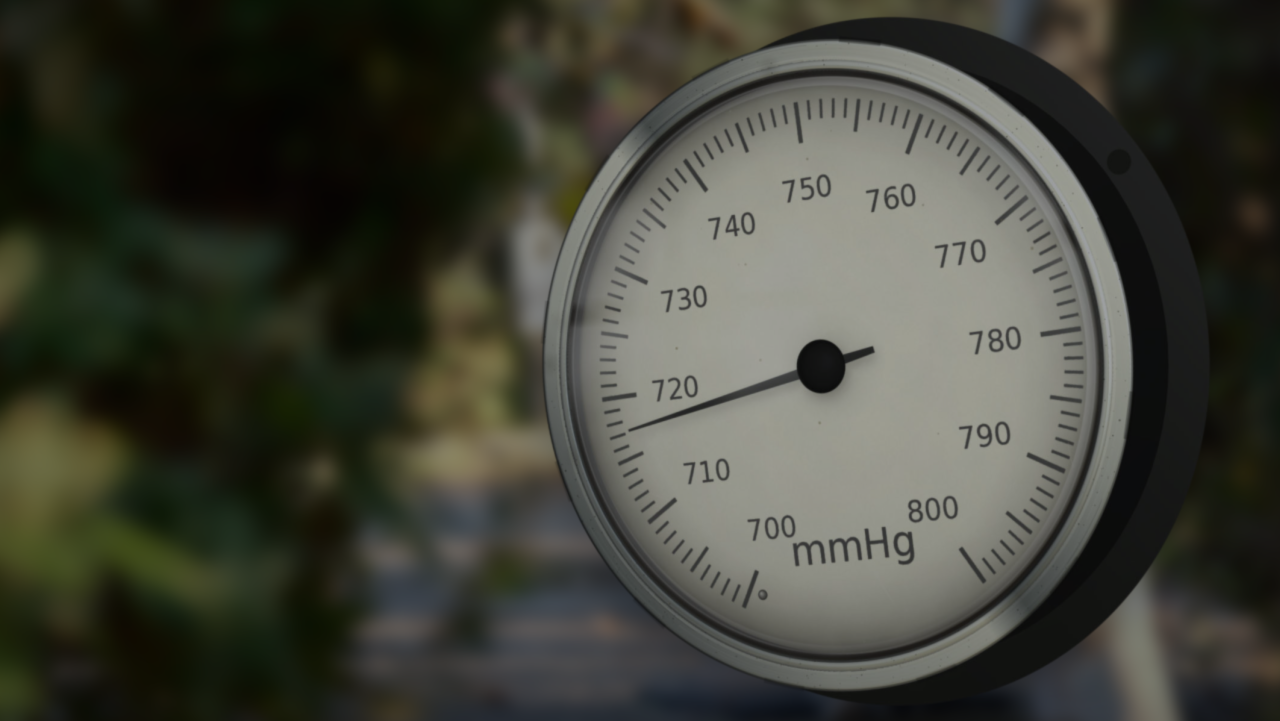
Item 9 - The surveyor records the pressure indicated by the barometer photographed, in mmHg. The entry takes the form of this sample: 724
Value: 717
